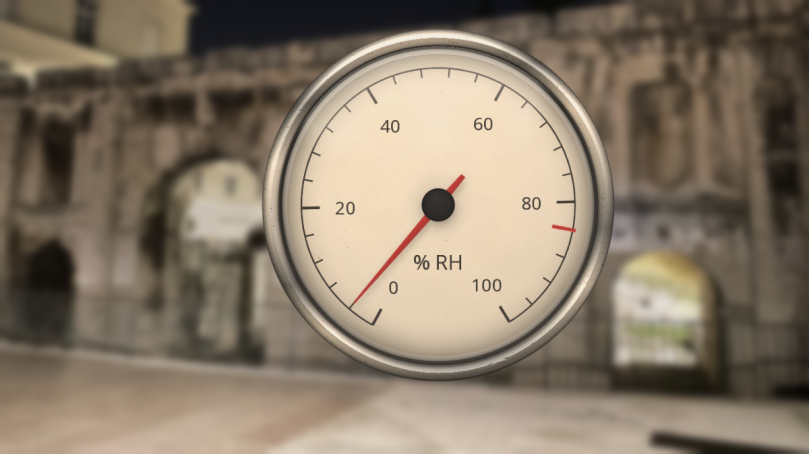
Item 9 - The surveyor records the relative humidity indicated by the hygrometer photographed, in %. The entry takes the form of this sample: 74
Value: 4
